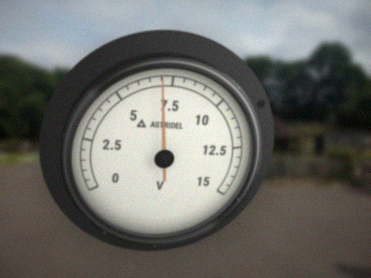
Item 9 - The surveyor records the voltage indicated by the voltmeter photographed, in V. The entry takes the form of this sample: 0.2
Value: 7
